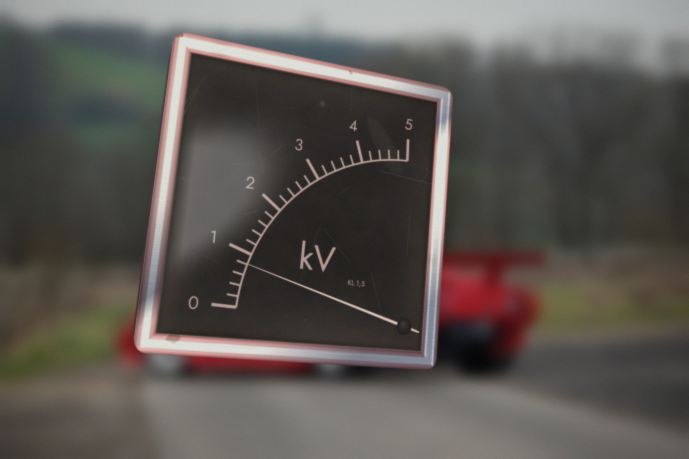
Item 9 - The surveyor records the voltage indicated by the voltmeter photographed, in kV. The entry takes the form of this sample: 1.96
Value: 0.8
